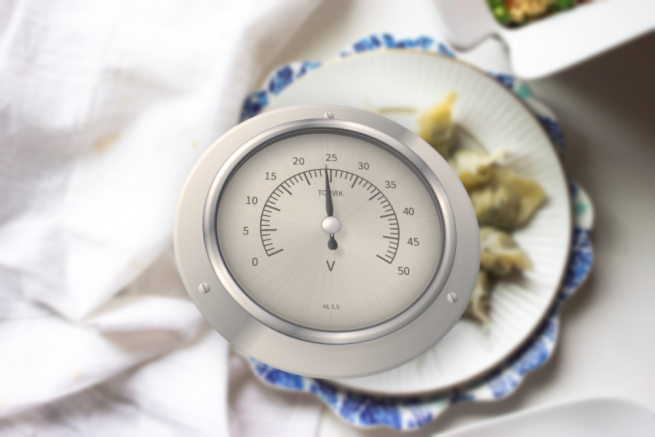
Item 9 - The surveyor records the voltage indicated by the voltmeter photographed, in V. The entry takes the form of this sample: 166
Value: 24
